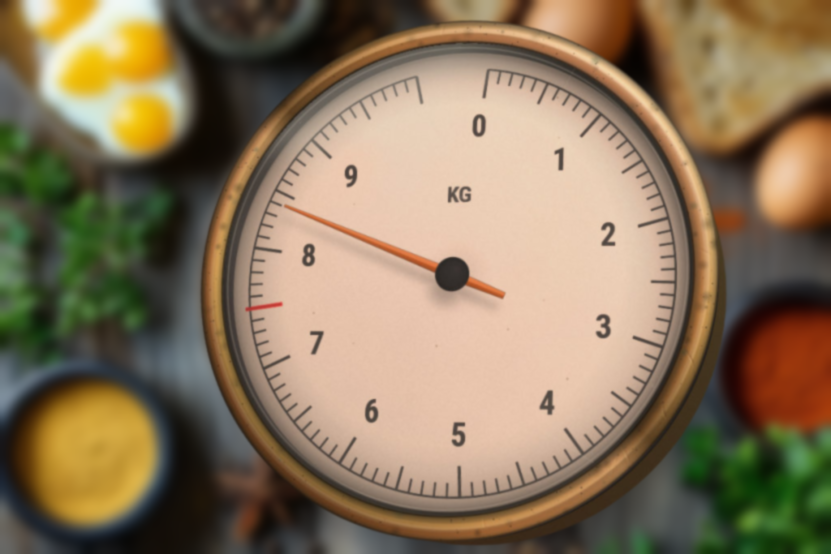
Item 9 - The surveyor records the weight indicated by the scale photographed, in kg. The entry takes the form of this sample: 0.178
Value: 8.4
